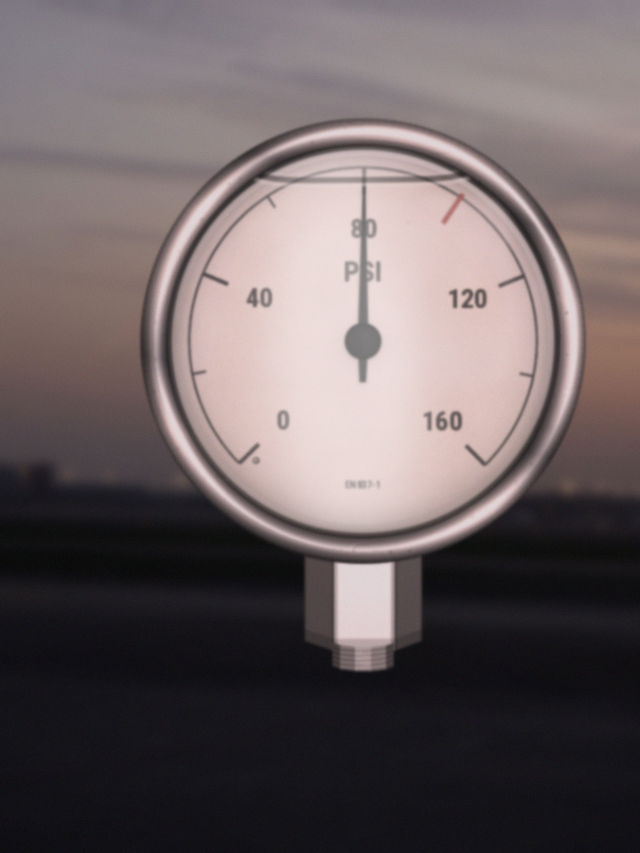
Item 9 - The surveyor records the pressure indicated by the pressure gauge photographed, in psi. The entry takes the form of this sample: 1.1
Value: 80
